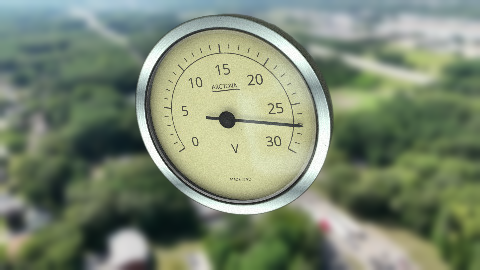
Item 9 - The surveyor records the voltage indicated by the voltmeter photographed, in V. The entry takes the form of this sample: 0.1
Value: 27
